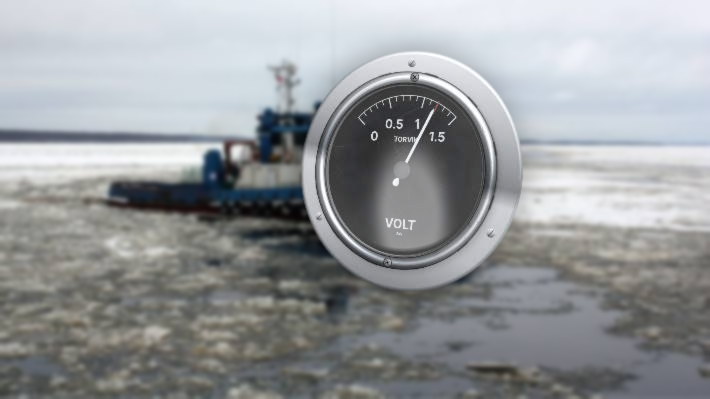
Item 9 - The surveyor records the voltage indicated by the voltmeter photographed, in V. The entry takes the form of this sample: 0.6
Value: 1.2
